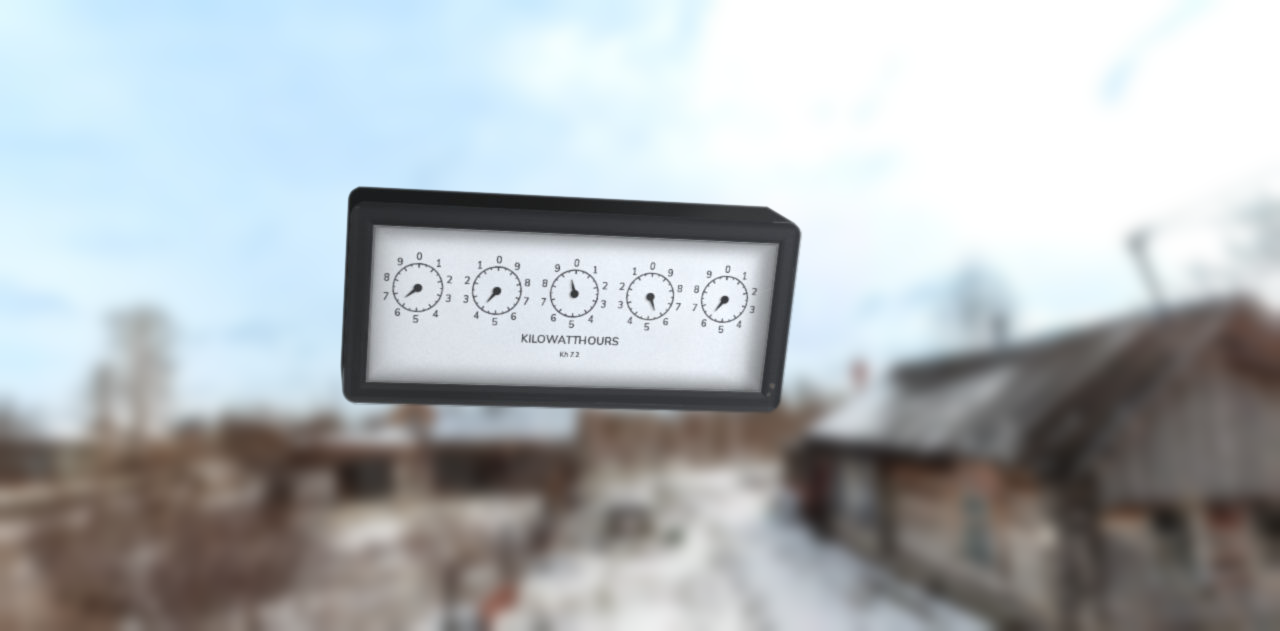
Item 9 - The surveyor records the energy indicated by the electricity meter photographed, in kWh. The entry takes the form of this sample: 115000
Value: 63956
